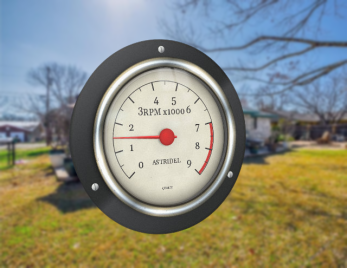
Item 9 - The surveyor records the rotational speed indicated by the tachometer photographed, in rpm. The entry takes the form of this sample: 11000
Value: 1500
